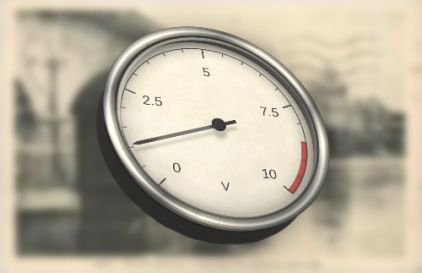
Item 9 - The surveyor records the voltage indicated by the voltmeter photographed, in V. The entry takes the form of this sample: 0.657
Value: 1
